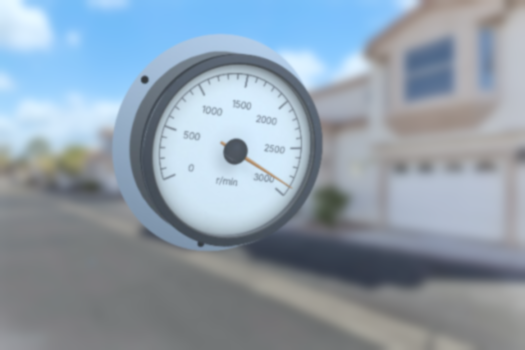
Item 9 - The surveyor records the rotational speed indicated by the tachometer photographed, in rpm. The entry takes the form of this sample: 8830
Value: 2900
